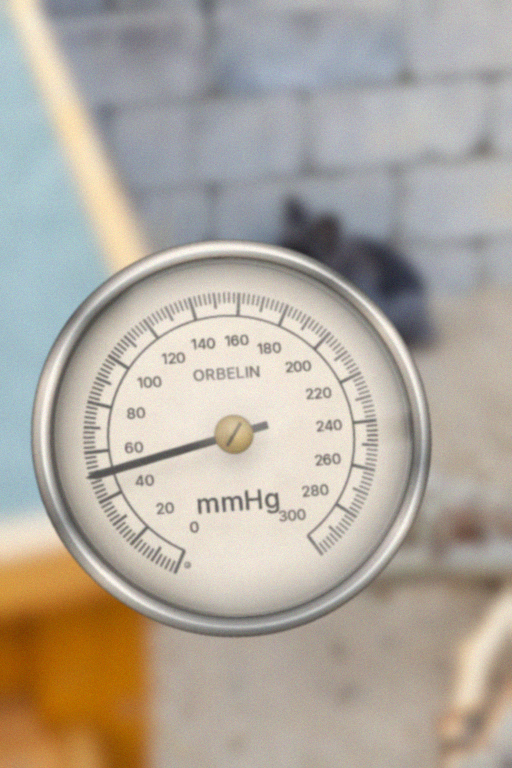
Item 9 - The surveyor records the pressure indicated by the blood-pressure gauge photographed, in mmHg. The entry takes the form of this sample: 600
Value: 50
